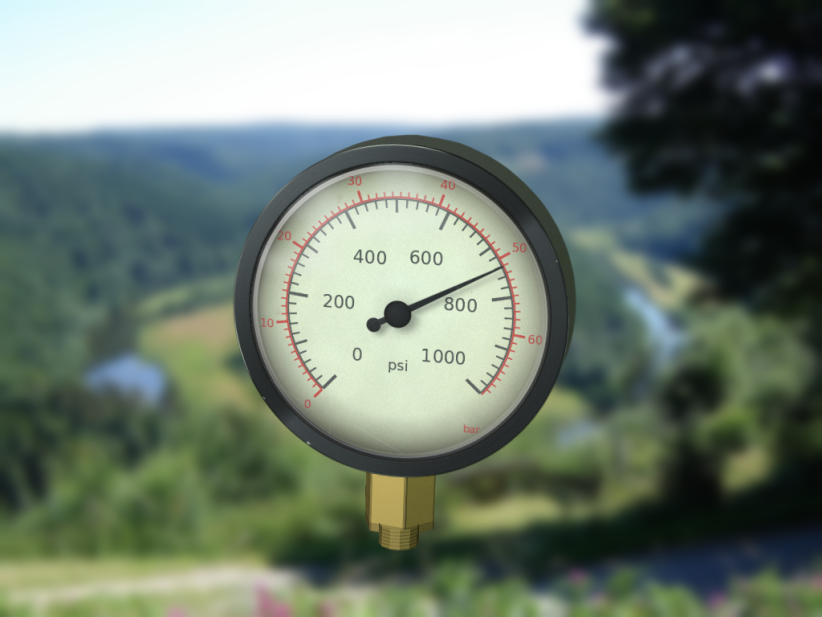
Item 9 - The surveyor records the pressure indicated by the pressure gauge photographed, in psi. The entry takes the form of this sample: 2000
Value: 740
